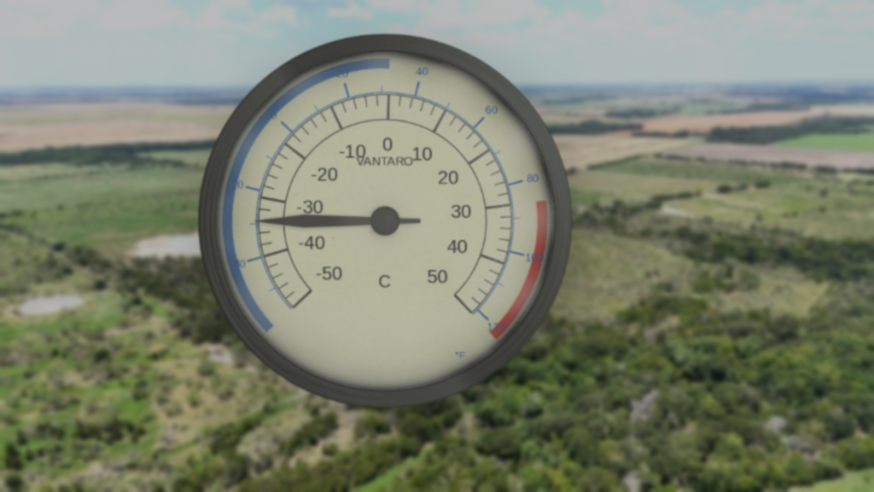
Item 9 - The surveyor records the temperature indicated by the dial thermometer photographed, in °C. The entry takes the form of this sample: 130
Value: -34
